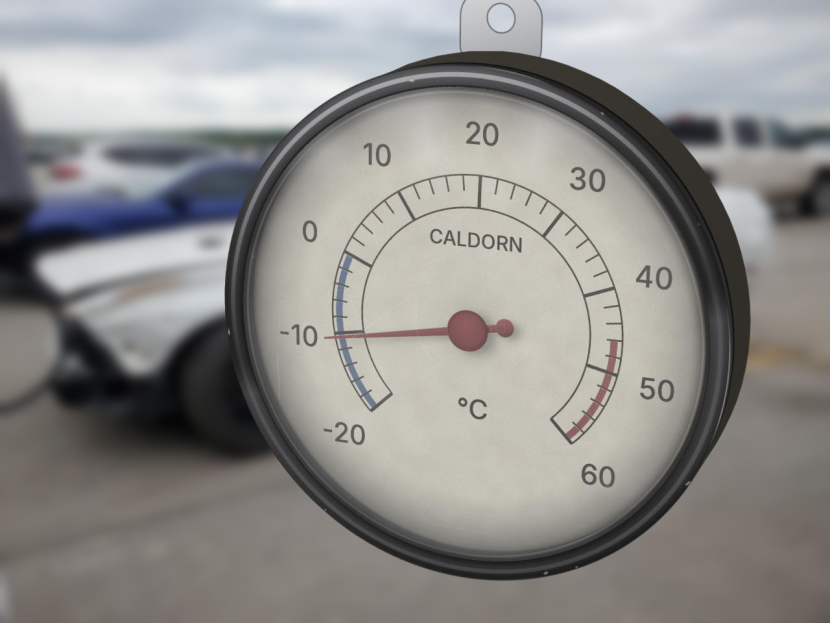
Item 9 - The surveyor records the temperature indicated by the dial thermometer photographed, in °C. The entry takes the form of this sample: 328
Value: -10
